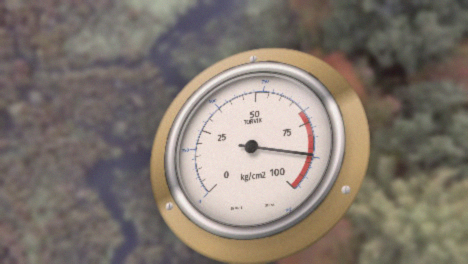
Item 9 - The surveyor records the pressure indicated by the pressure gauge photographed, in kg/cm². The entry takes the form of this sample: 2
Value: 87.5
